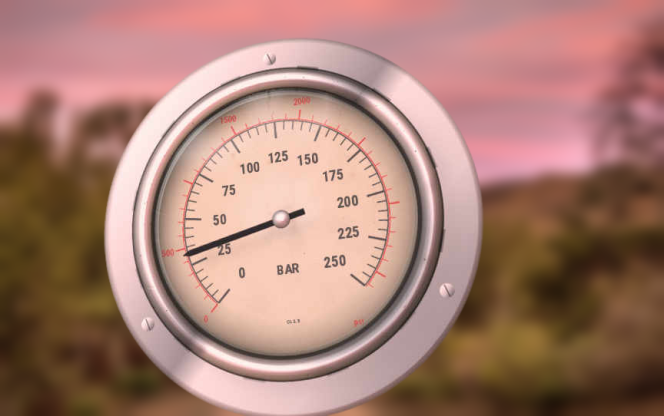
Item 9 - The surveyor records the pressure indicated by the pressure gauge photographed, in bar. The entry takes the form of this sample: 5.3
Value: 30
